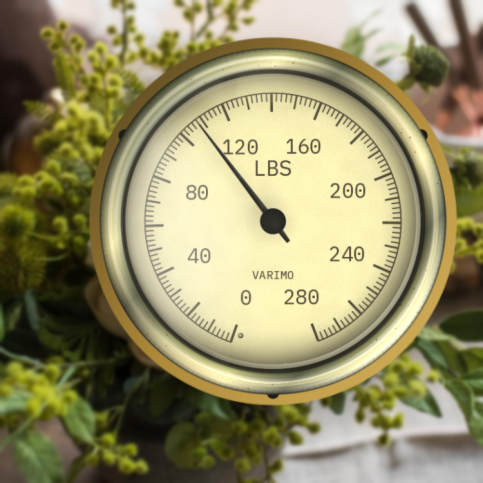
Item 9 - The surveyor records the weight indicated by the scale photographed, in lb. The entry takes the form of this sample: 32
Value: 108
